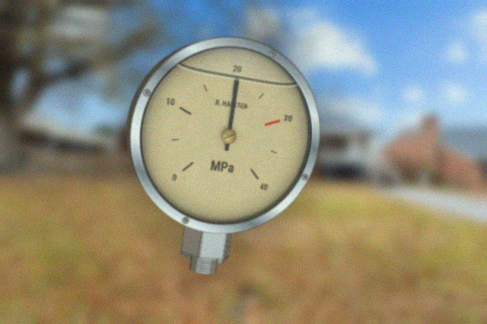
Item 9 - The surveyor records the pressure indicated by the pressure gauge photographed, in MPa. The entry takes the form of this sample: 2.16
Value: 20
